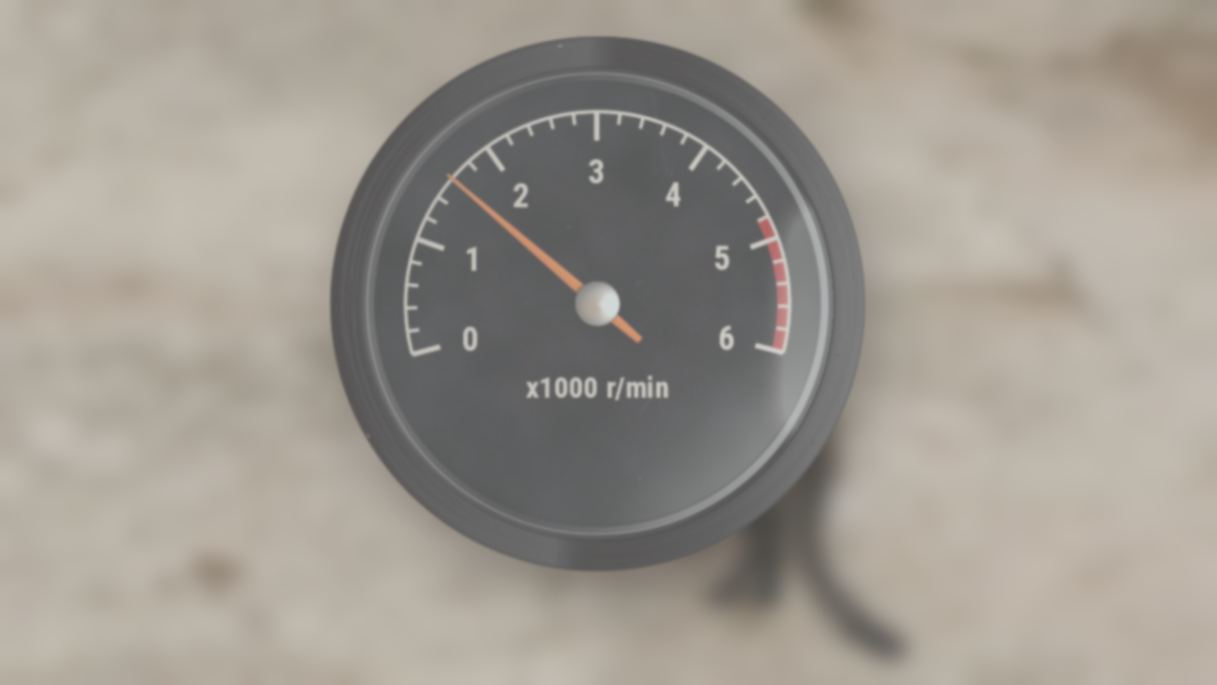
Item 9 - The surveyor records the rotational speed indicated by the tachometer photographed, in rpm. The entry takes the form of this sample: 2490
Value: 1600
